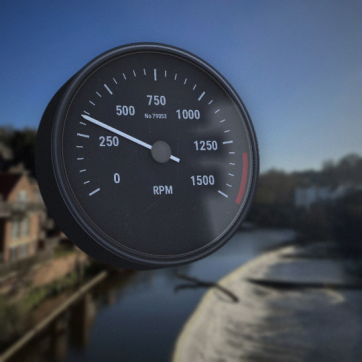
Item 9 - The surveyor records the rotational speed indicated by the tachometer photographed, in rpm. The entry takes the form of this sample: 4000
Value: 325
